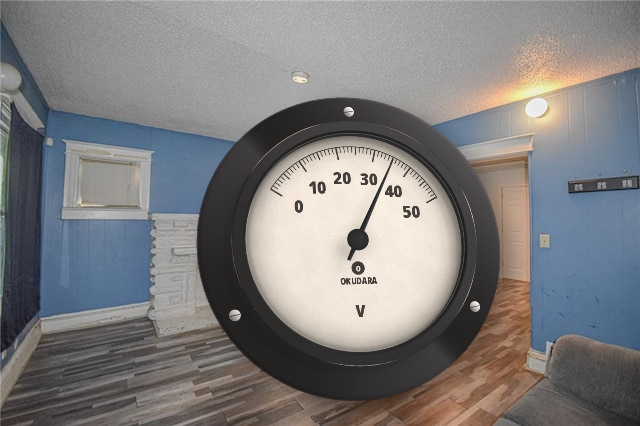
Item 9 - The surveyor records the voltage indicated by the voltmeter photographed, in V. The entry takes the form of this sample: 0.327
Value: 35
